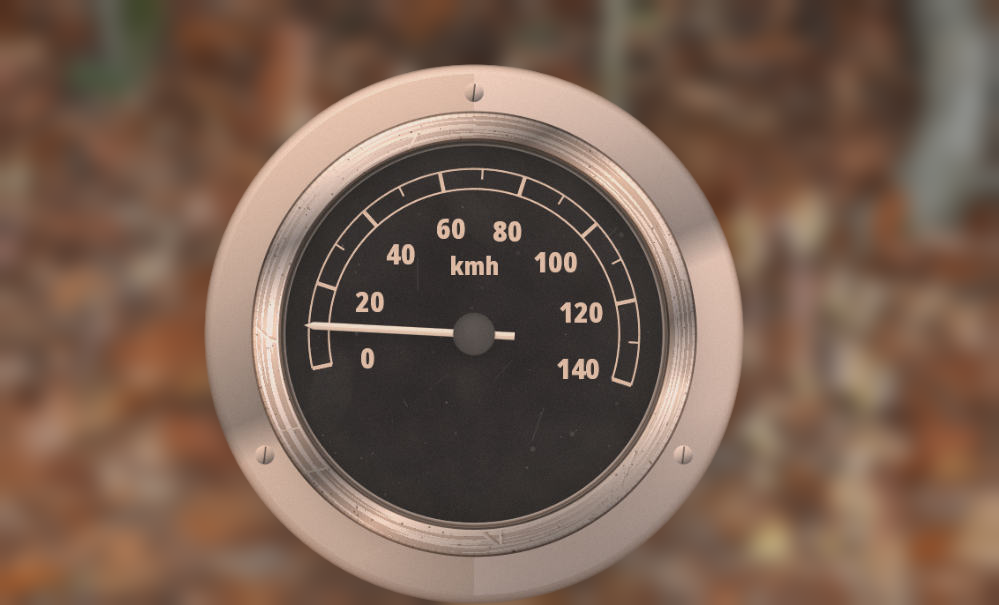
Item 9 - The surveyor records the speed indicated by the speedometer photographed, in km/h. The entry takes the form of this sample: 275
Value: 10
